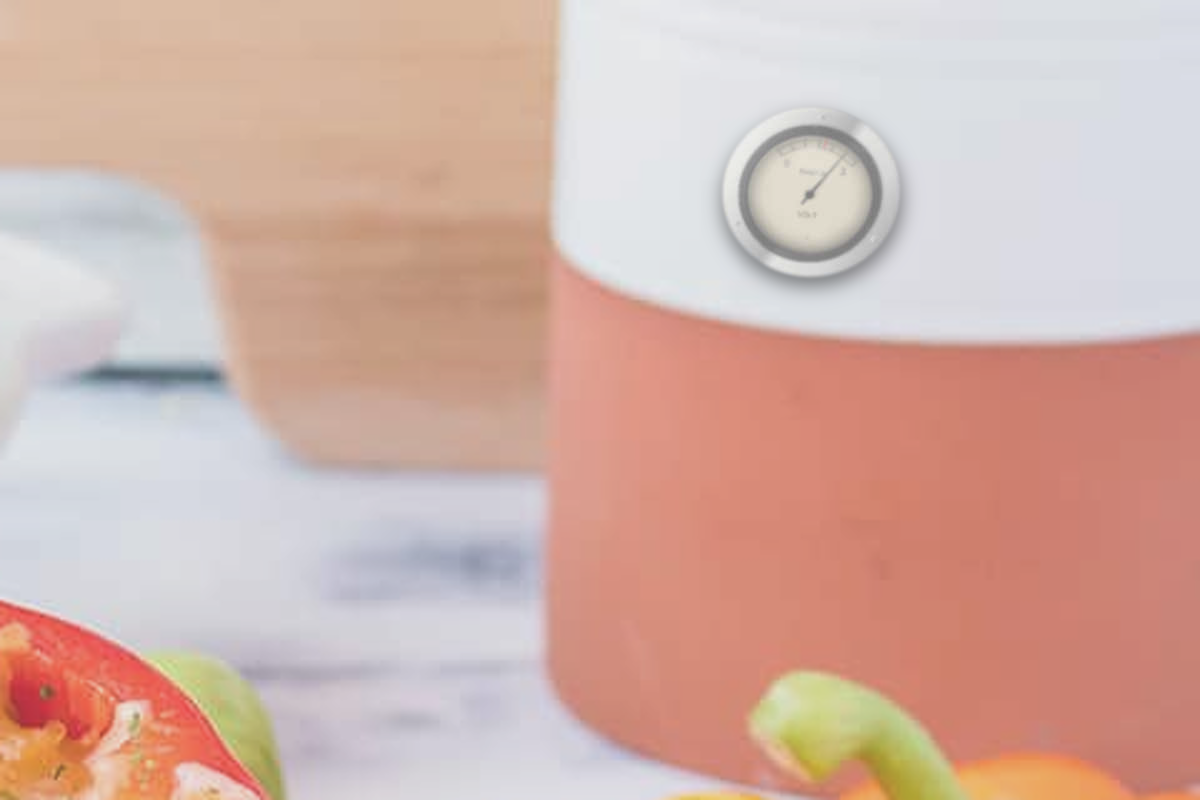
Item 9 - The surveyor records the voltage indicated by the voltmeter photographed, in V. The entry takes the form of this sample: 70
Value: 2.5
